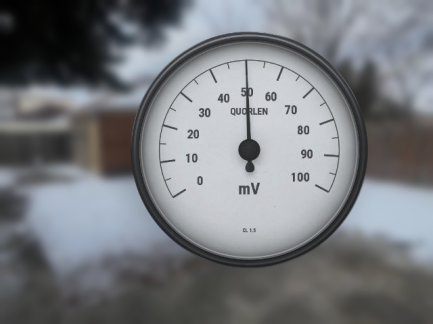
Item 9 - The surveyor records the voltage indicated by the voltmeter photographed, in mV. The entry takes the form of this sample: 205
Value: 50
